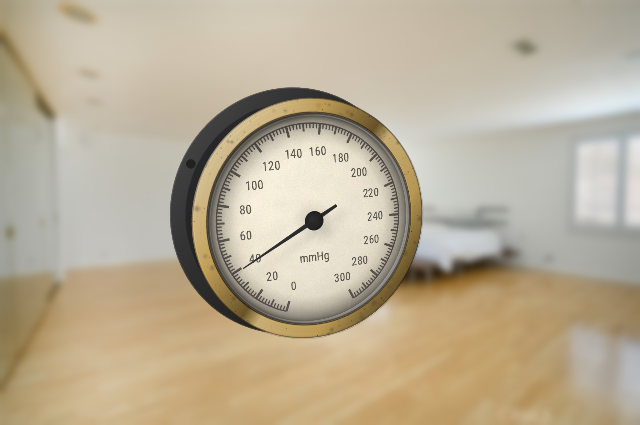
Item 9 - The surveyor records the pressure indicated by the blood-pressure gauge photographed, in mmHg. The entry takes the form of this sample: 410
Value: 40
